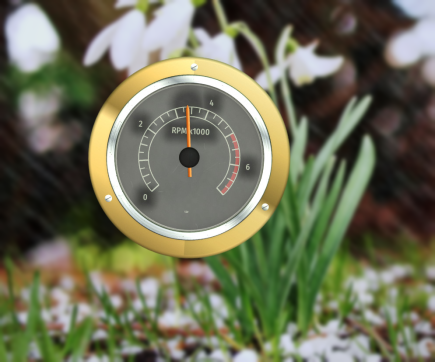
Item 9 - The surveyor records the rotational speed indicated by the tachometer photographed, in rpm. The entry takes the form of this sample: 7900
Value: 3375
